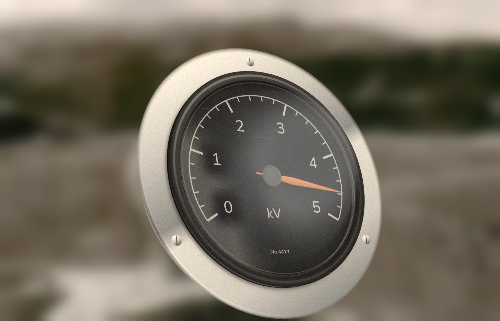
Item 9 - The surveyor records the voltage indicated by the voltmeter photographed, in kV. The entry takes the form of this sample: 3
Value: 4.6
